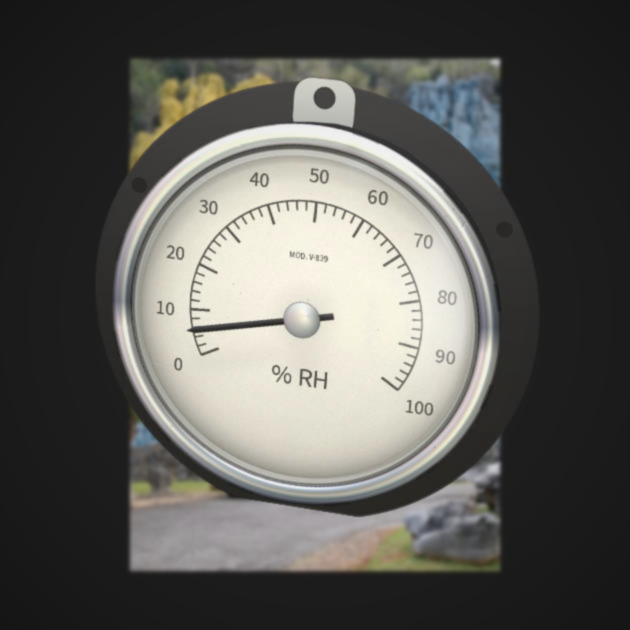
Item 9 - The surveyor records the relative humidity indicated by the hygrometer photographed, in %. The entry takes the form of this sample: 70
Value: 6
